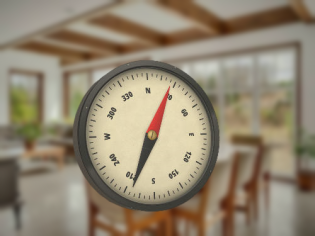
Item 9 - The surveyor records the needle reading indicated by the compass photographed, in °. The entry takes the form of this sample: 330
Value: 25
